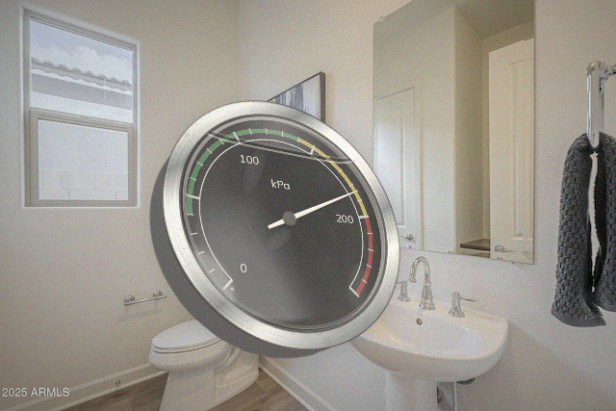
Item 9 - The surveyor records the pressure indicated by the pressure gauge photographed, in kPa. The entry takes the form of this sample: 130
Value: 185
